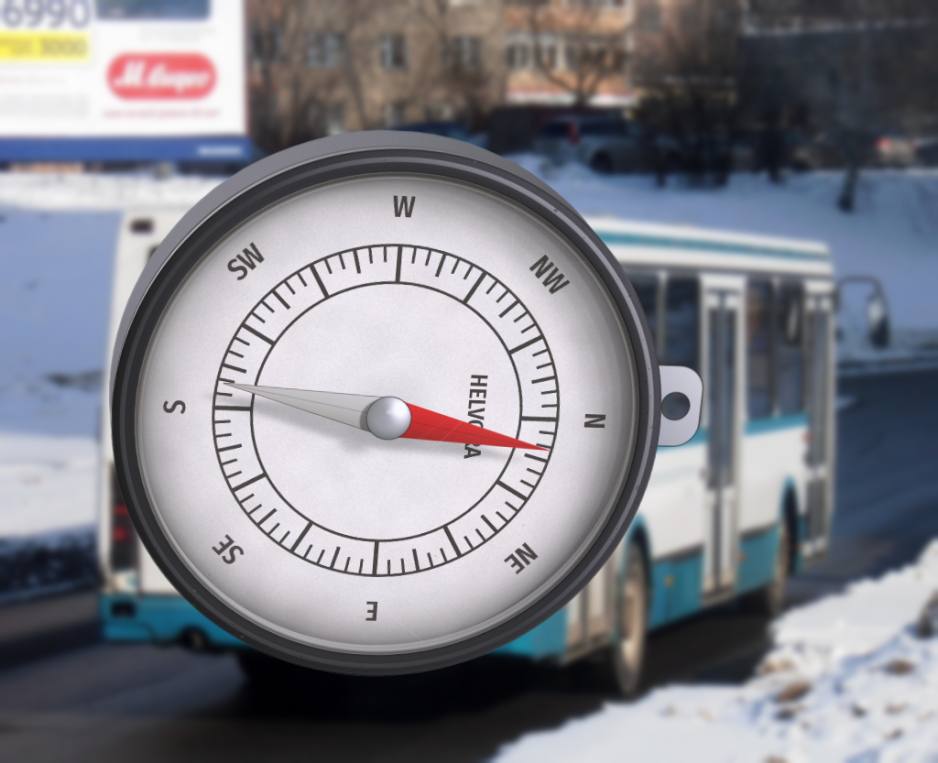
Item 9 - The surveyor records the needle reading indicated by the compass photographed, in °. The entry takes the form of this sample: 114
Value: 10
